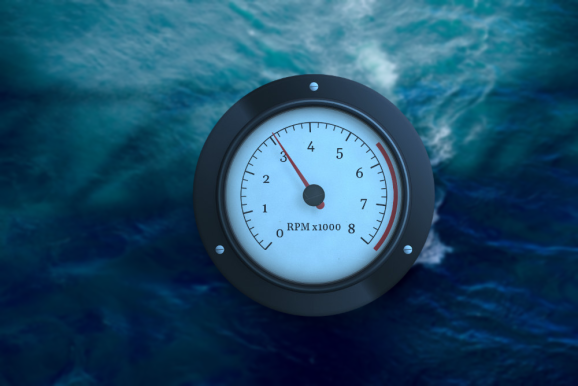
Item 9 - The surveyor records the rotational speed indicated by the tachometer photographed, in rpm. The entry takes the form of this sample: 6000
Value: 3100
